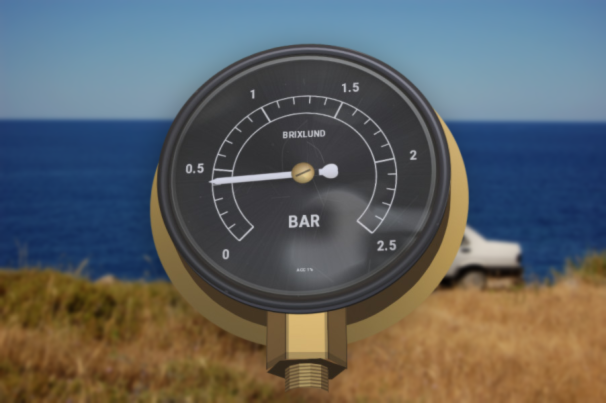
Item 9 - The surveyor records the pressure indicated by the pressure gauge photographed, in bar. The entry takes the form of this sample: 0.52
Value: 0.4
